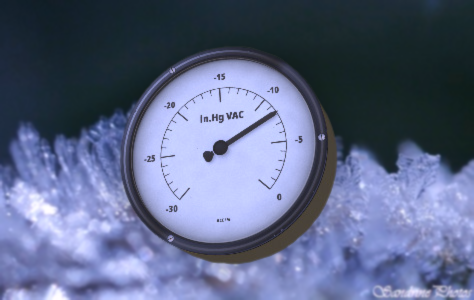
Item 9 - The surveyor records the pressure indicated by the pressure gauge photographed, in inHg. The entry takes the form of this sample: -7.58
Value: -8
